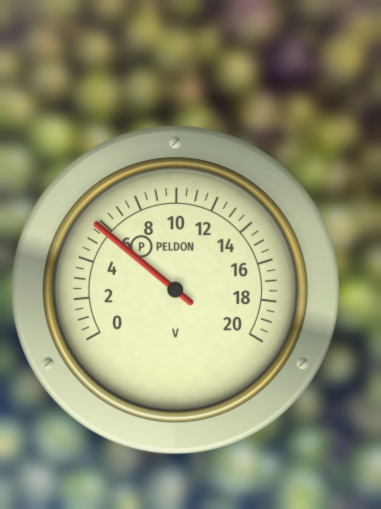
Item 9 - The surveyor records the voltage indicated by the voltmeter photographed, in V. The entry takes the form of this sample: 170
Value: 5.75
